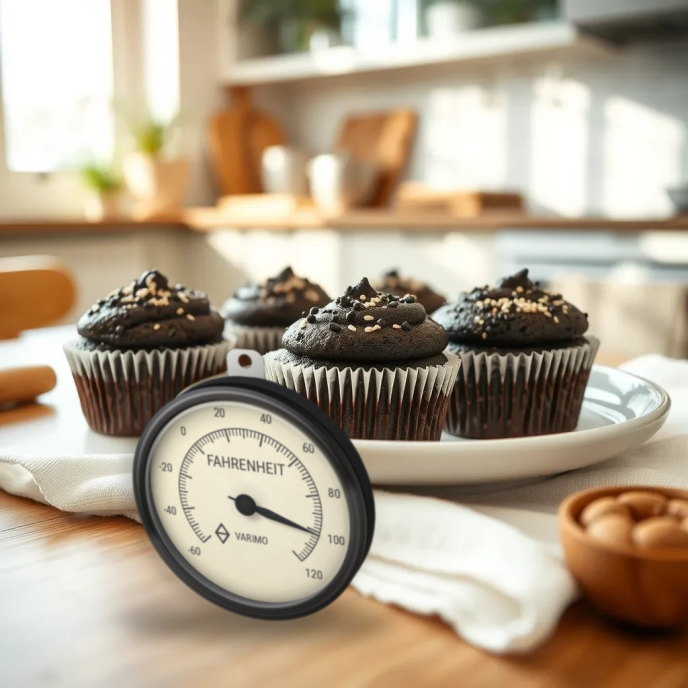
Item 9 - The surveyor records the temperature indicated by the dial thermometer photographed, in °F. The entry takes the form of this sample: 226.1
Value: 100
